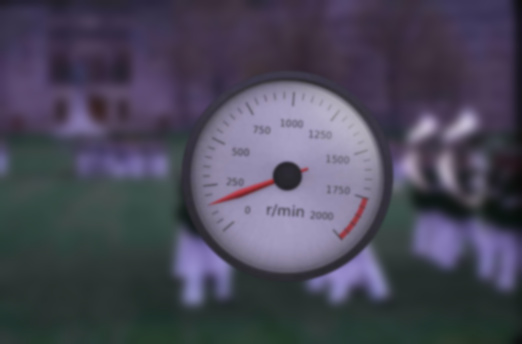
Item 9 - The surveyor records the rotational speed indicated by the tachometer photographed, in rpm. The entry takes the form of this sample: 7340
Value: 150
